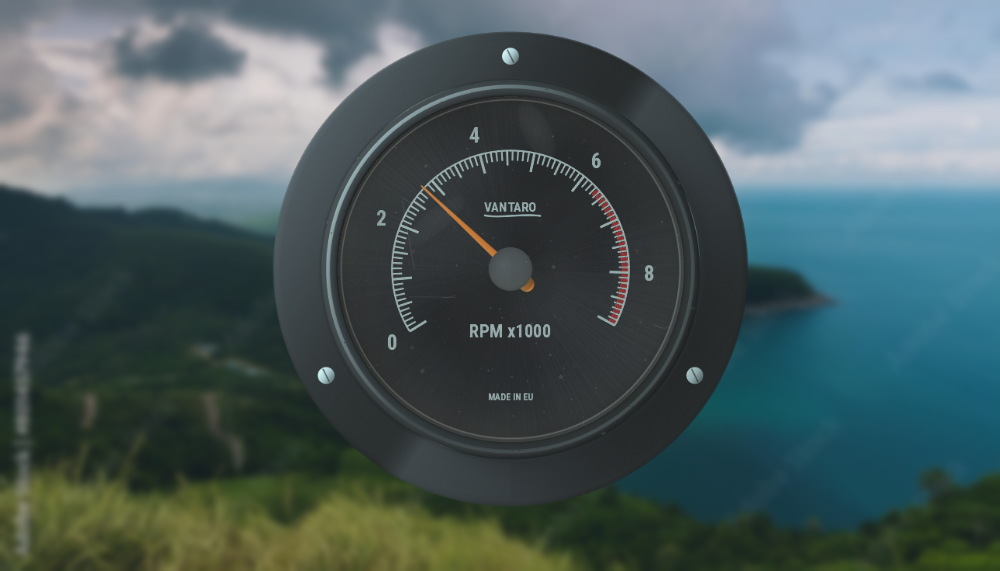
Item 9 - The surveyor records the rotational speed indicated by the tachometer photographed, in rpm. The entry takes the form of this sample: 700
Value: 2800
